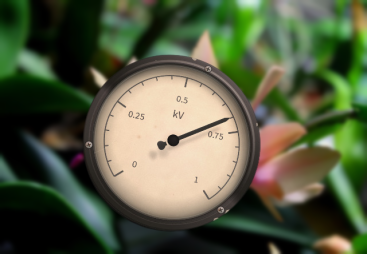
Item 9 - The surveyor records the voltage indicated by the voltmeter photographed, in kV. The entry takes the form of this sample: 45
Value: 0.7
